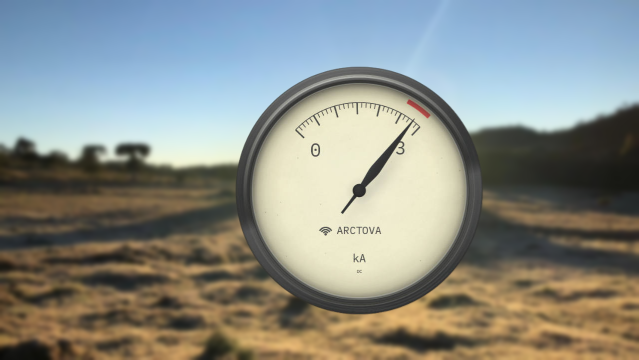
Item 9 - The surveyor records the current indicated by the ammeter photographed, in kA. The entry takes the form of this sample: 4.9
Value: 2.8
